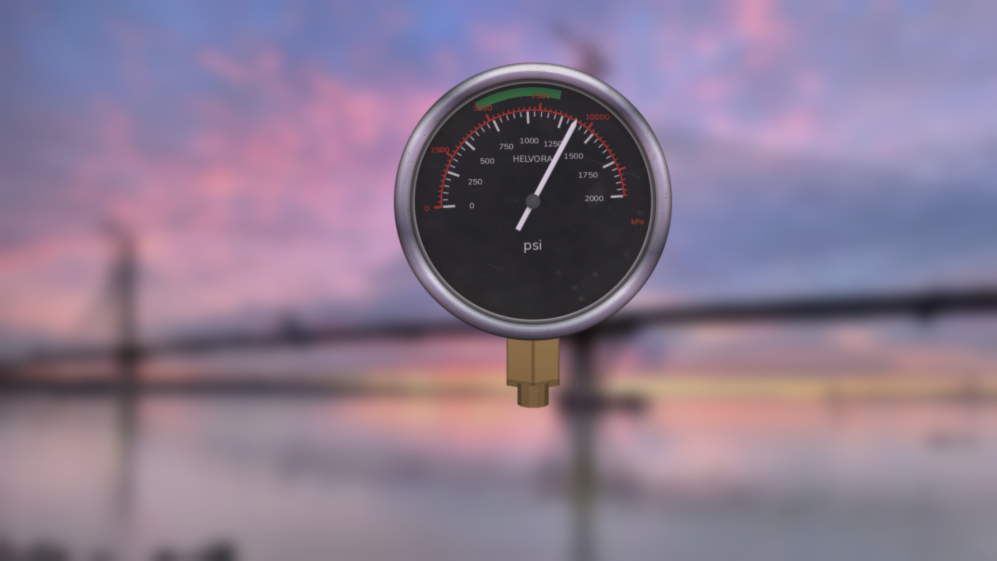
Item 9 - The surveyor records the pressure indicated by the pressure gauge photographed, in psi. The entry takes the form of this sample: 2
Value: 1350
